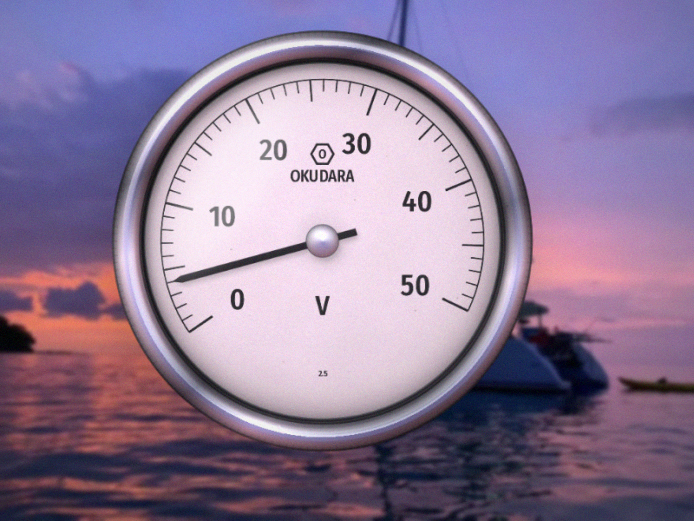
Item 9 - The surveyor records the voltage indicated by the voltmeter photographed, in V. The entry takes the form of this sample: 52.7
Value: 4
